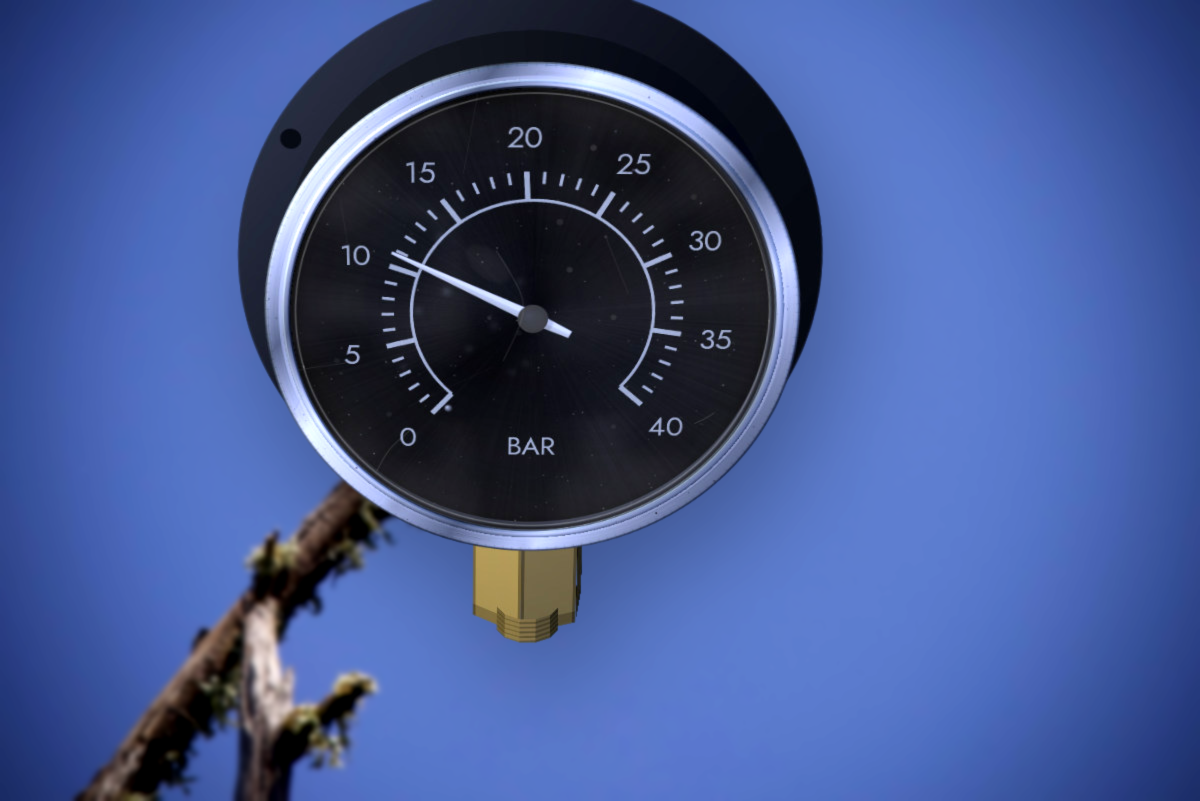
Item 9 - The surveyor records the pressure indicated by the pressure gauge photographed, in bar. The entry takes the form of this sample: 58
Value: 11
